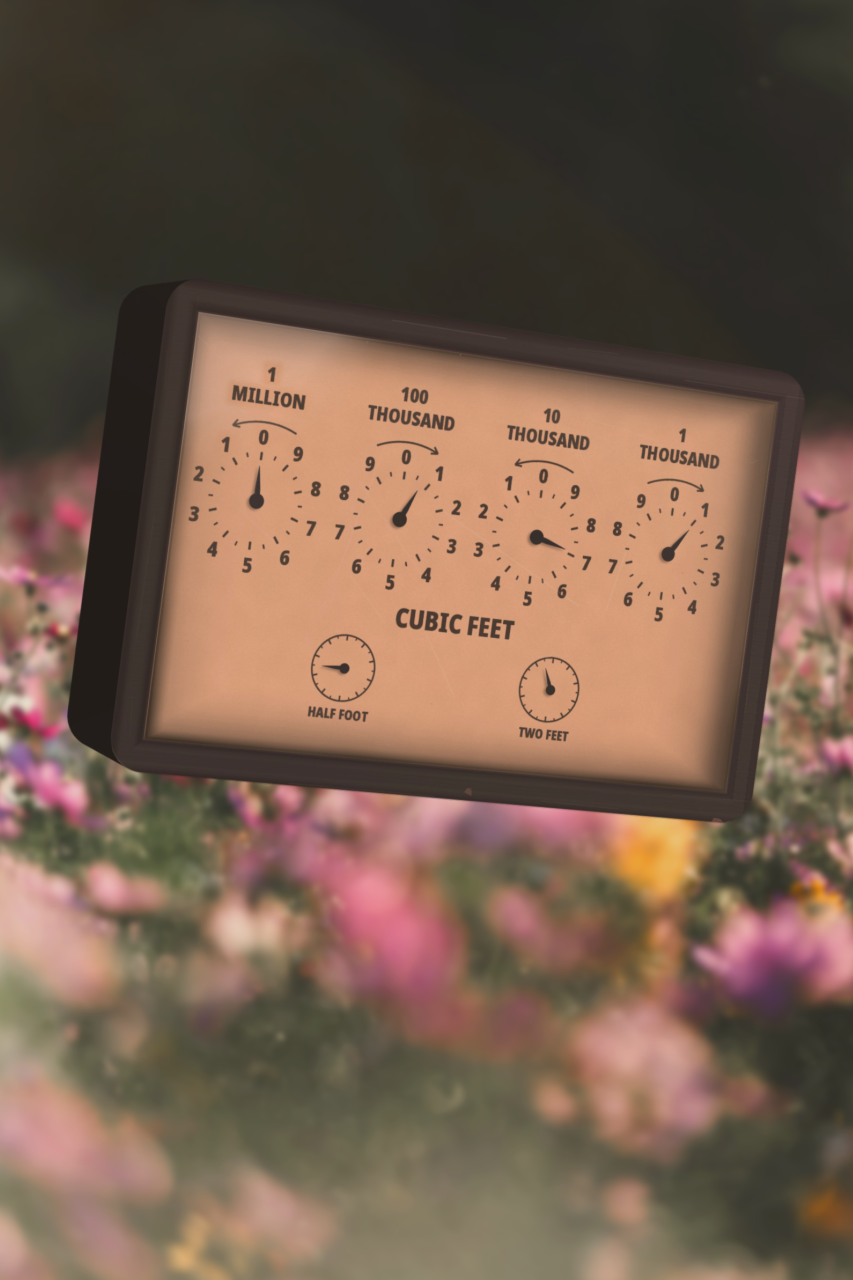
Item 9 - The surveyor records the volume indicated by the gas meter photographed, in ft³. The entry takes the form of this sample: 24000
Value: 7100
